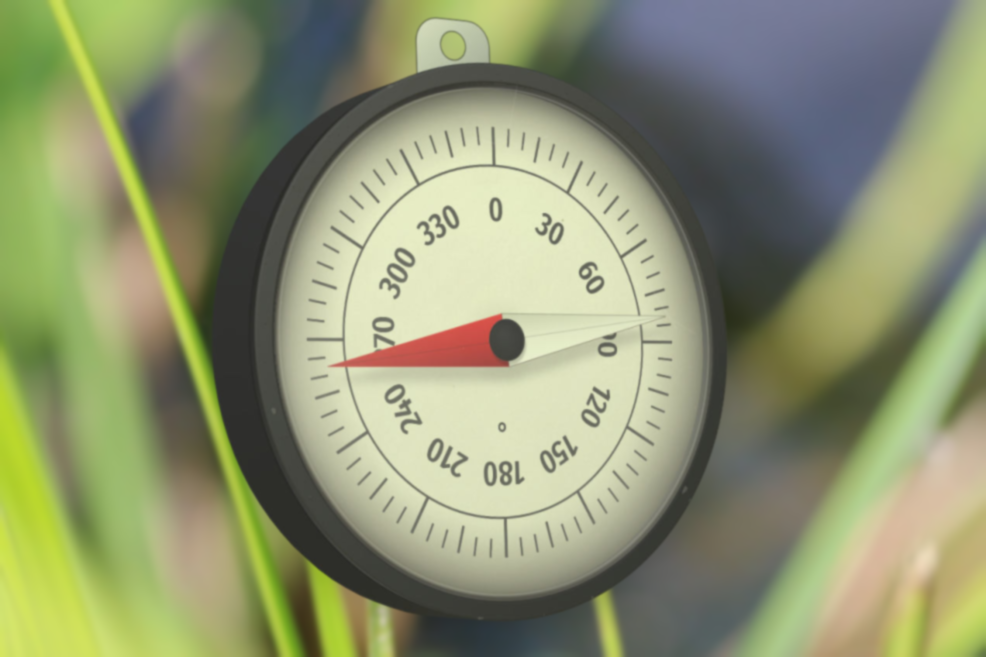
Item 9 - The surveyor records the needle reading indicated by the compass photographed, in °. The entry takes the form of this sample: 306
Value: 262.5
